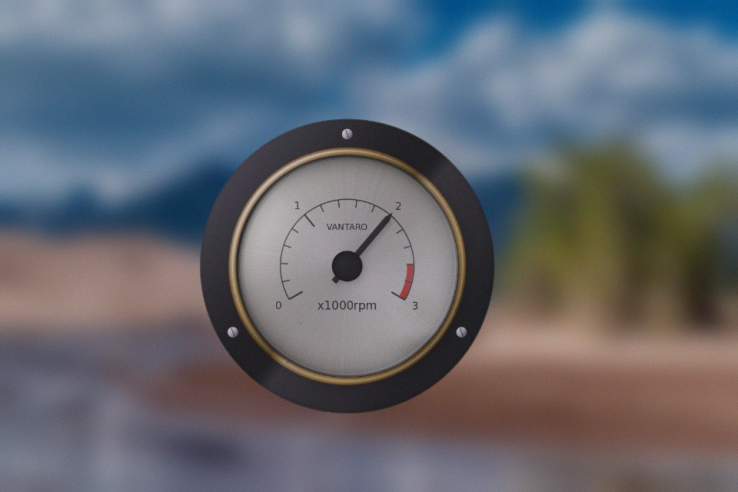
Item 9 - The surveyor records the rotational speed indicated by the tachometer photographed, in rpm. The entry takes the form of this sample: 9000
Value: 2000
